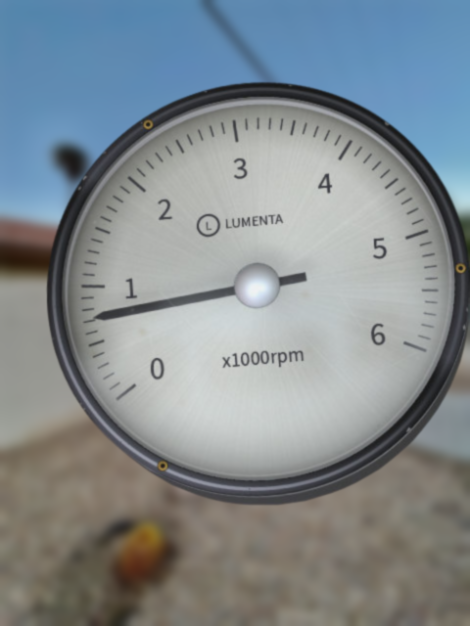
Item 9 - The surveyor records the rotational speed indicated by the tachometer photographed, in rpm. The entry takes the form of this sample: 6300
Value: 700
